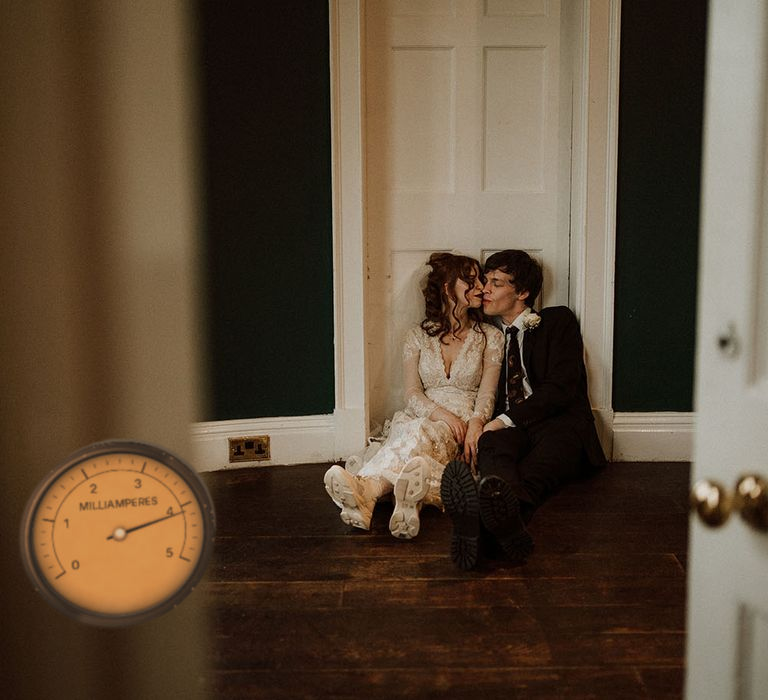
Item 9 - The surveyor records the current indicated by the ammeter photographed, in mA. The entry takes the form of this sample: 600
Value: 4.1
